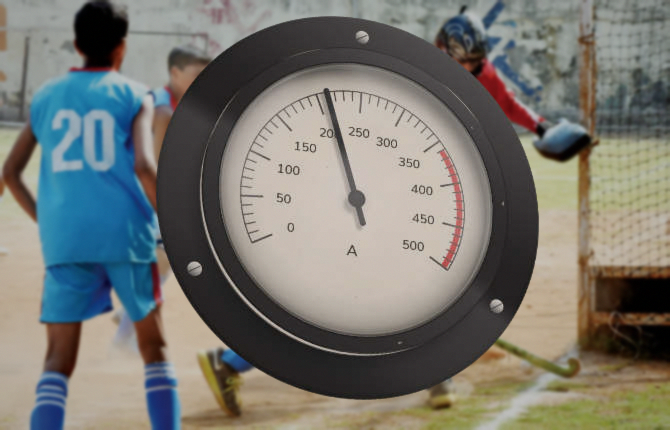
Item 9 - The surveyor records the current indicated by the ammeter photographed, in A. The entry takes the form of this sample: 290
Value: 210
